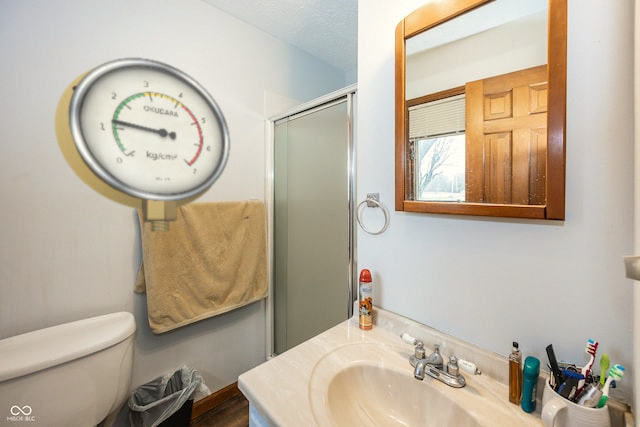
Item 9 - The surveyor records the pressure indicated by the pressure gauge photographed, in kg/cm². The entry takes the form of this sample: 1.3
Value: 1.2
